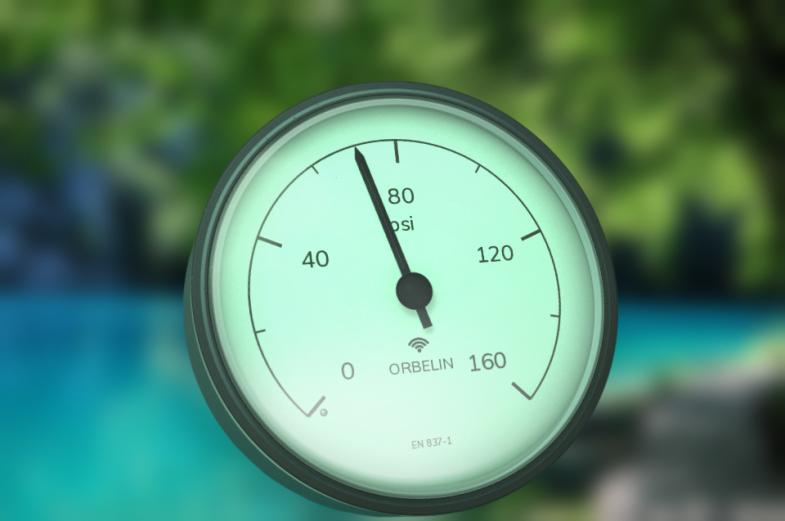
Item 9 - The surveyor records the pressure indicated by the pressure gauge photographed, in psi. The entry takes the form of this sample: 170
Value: 70
